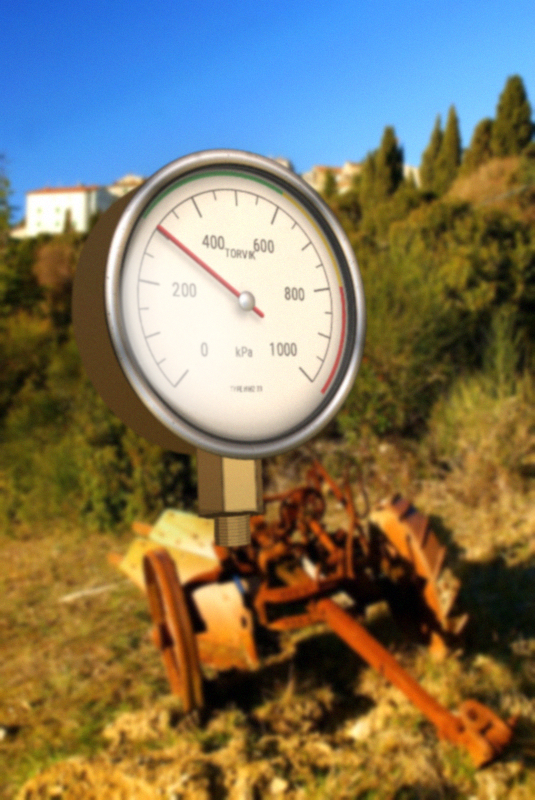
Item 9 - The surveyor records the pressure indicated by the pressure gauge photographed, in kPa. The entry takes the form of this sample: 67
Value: 300
